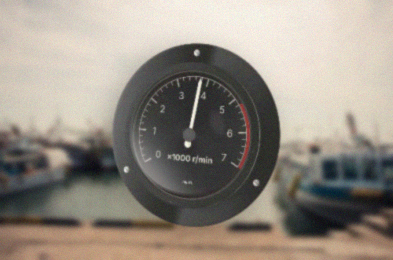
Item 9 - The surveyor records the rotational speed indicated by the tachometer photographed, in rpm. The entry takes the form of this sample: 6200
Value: 3800
